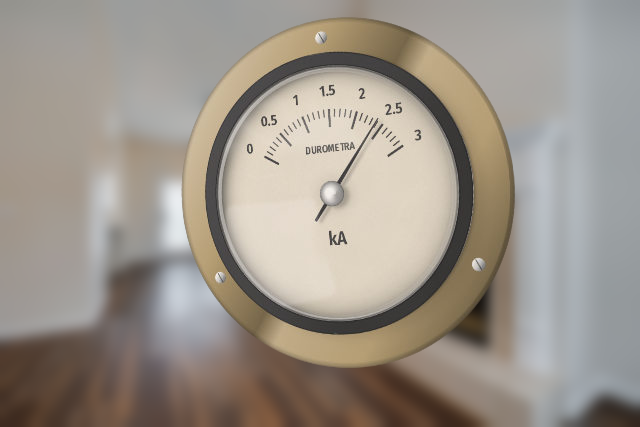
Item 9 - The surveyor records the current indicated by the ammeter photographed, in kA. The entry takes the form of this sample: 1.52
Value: 2.4
